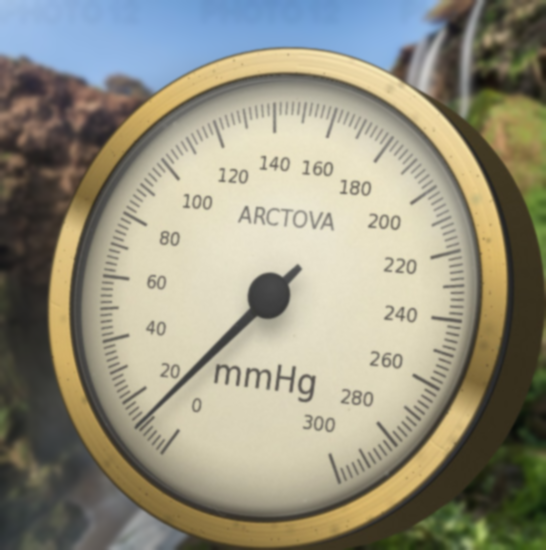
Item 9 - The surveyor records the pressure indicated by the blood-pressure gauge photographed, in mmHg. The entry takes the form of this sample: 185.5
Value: 10
